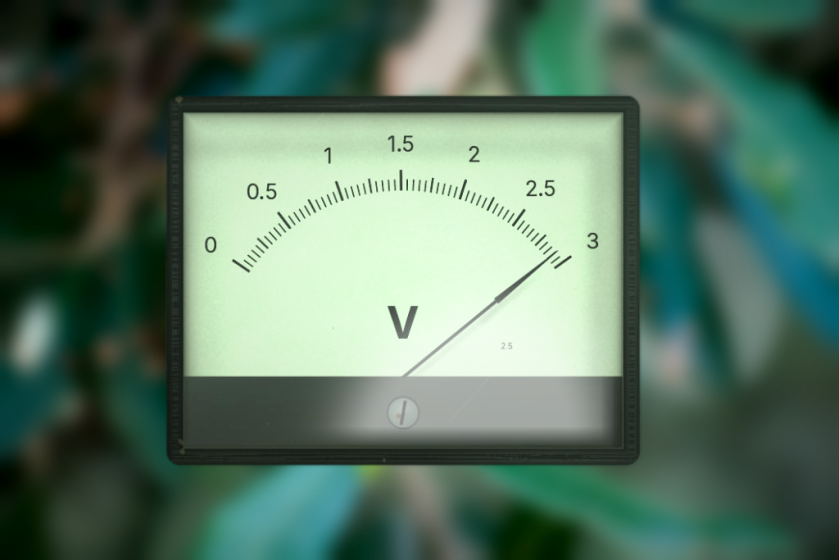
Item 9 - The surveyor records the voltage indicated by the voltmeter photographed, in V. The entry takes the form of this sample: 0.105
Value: 2.9
